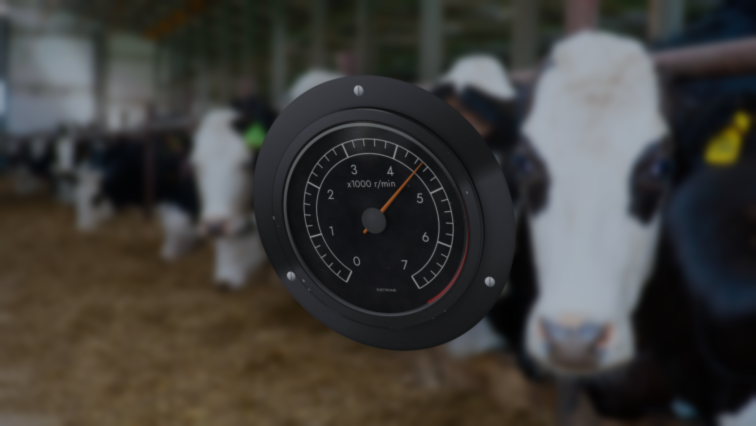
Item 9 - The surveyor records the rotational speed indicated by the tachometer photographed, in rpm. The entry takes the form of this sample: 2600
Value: 4500
